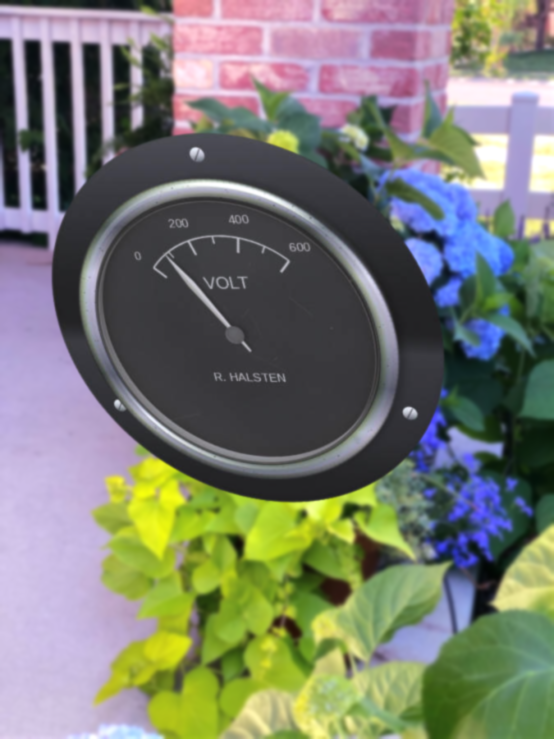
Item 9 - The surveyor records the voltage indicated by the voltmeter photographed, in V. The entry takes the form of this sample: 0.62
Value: 100
